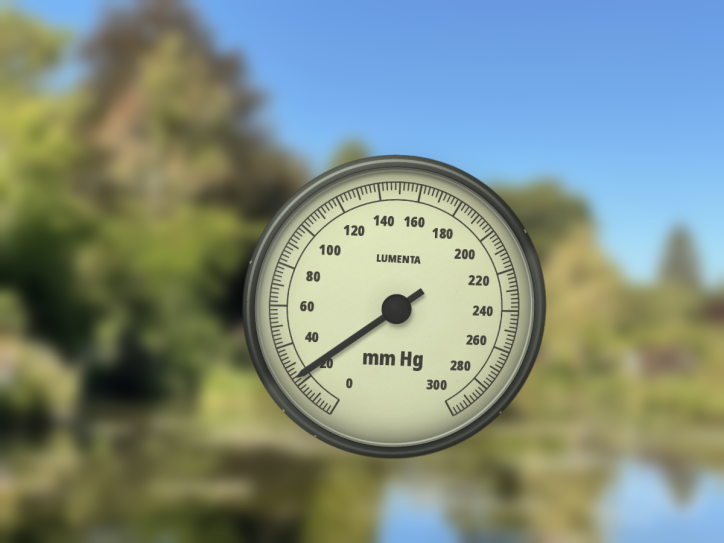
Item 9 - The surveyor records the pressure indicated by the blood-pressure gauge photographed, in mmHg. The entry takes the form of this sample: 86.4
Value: 24
